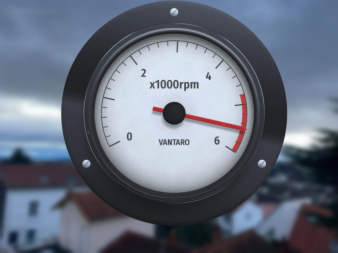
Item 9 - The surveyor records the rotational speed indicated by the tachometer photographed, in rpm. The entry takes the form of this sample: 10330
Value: 5500
